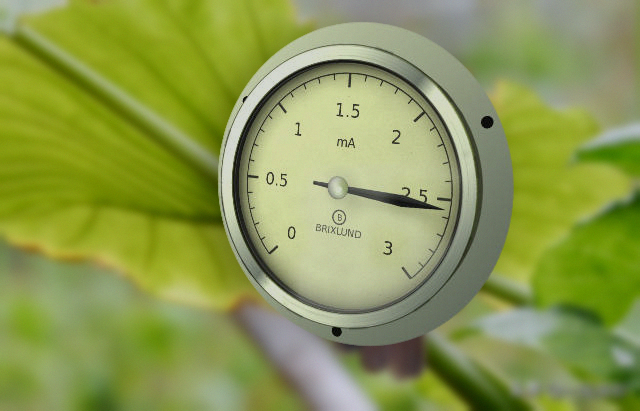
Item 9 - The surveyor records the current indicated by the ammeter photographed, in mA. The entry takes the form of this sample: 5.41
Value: 2.55
